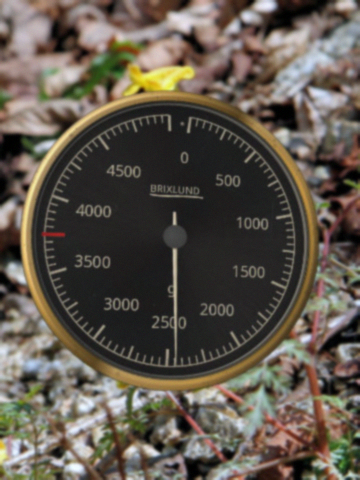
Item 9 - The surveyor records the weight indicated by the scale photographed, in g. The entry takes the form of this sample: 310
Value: 2450
